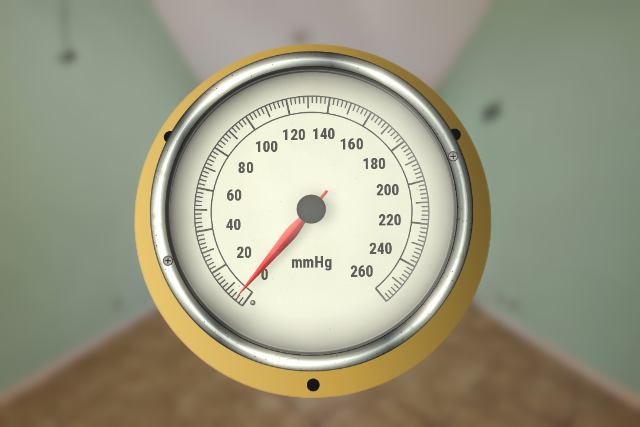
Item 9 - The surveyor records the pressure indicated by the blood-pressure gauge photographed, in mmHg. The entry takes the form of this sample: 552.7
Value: 4
